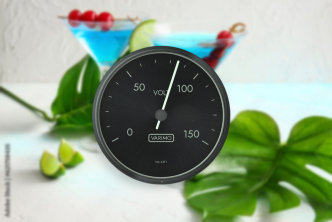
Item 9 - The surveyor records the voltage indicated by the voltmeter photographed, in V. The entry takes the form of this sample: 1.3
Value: 85
